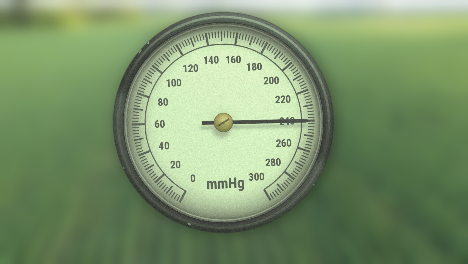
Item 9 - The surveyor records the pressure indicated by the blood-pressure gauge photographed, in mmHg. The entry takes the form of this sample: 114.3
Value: 240
